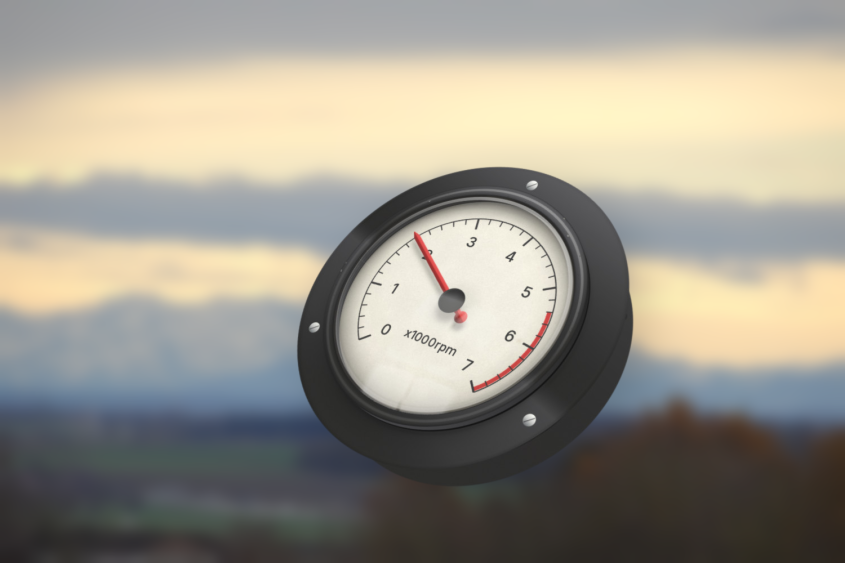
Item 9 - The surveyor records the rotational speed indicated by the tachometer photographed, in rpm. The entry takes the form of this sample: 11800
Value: 2000
